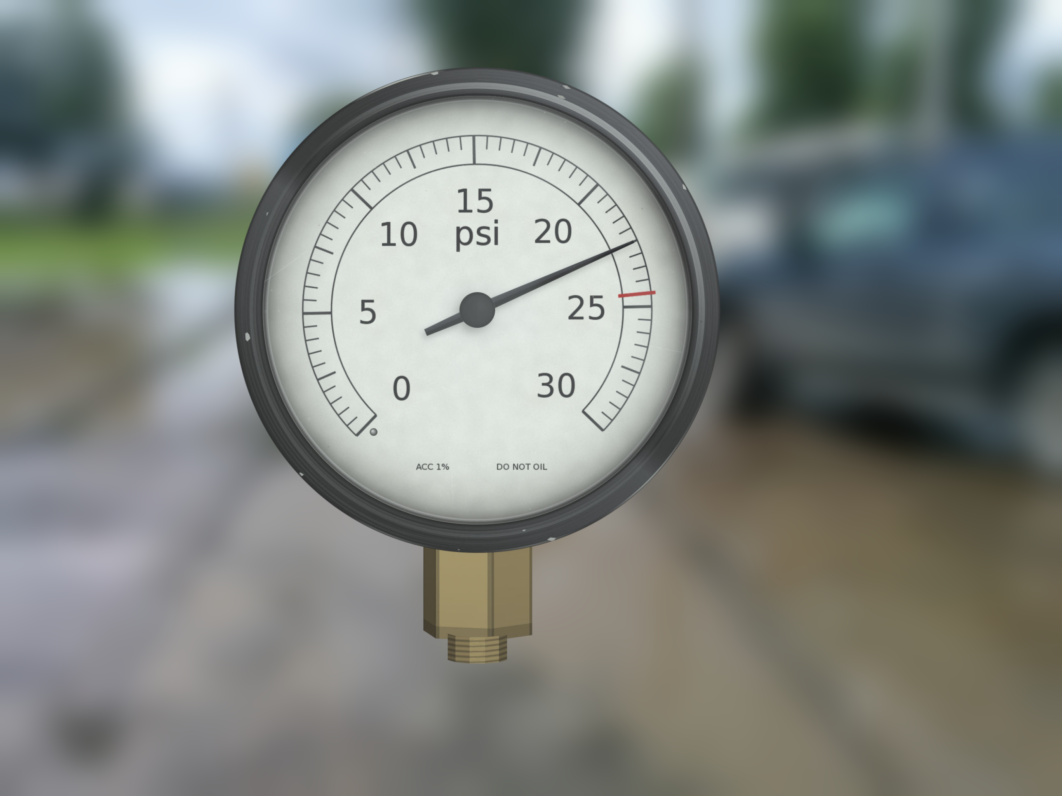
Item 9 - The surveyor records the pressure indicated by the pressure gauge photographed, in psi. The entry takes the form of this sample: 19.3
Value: 22.5
